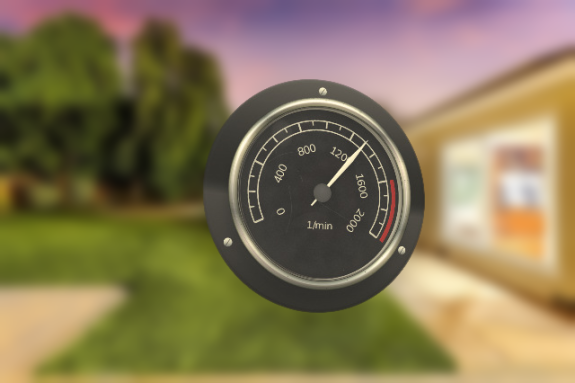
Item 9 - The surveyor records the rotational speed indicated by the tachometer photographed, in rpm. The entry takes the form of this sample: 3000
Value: 1300
